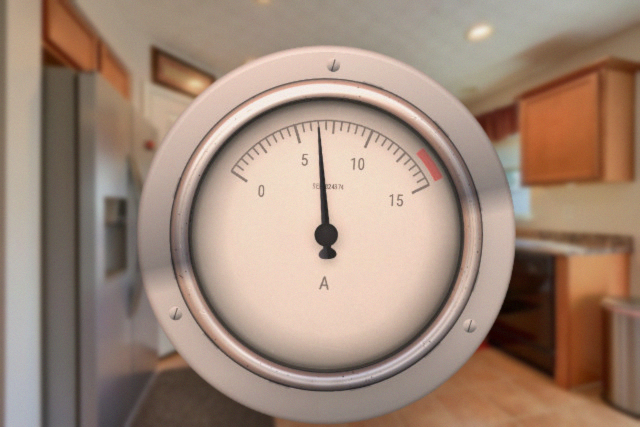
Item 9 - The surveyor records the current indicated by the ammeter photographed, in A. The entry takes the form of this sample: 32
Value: 6.5
